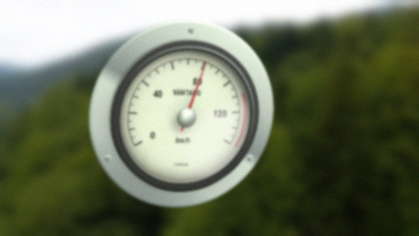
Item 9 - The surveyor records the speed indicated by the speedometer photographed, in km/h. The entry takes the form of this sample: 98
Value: 80
